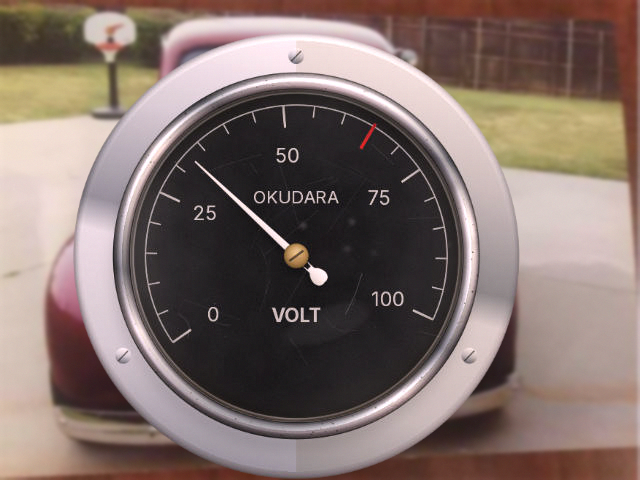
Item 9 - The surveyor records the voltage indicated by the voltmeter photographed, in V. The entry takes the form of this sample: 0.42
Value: 32.5
